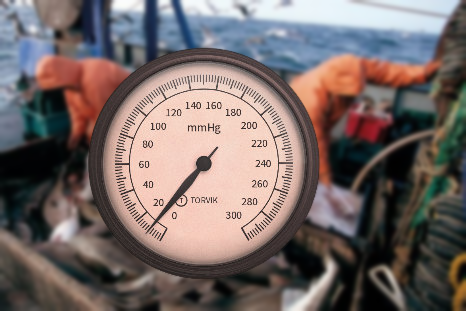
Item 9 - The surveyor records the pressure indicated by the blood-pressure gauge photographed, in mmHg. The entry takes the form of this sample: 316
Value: 10
